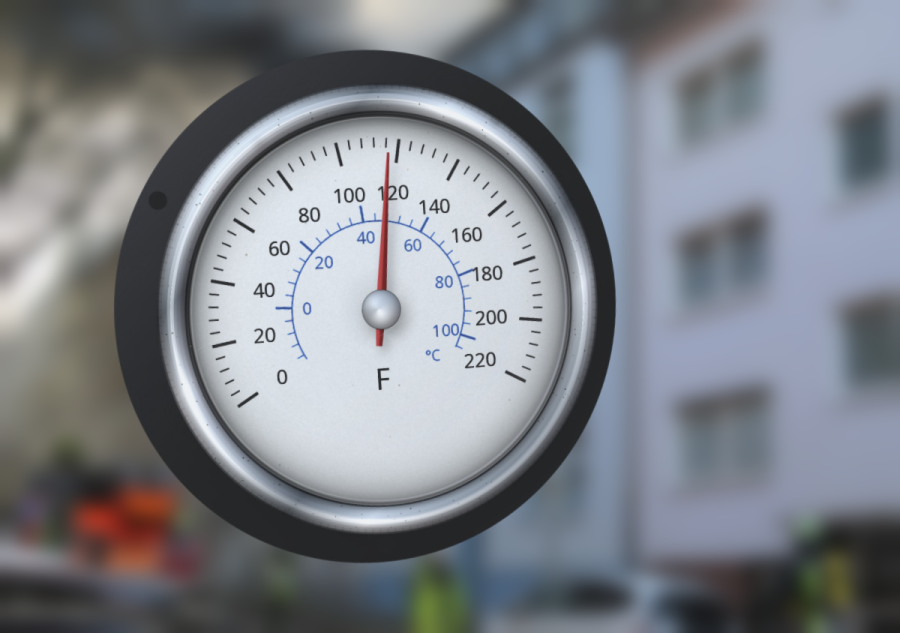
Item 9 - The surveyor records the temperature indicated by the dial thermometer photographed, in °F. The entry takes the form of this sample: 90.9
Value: 116
